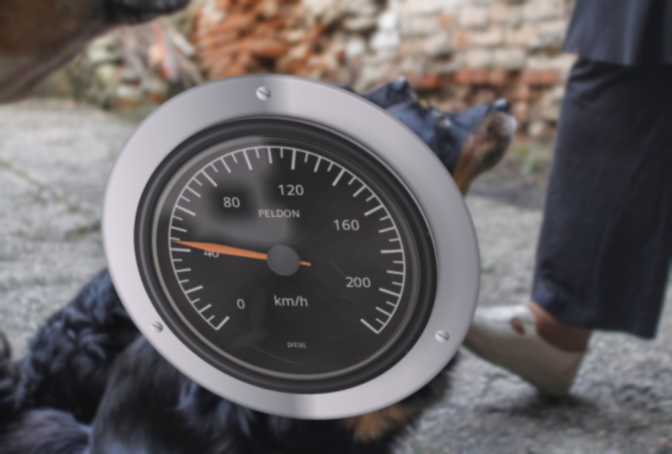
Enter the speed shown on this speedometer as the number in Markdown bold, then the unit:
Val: **45** km/h
